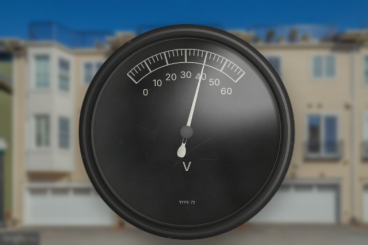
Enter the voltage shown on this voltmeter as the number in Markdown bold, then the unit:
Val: **40** V
